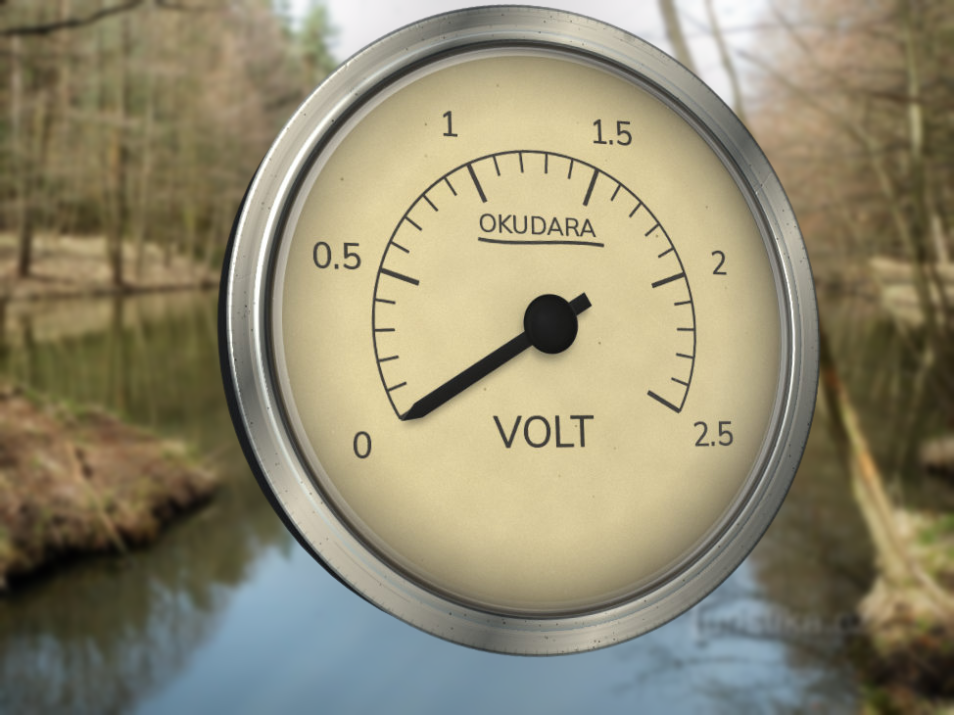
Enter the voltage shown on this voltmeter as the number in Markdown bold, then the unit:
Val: **0** V
